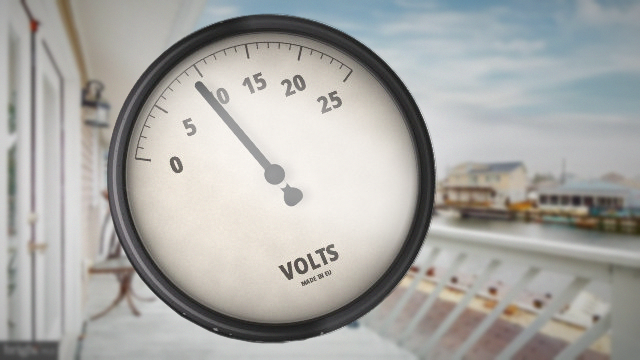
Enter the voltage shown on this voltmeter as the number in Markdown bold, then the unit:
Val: **9** V
